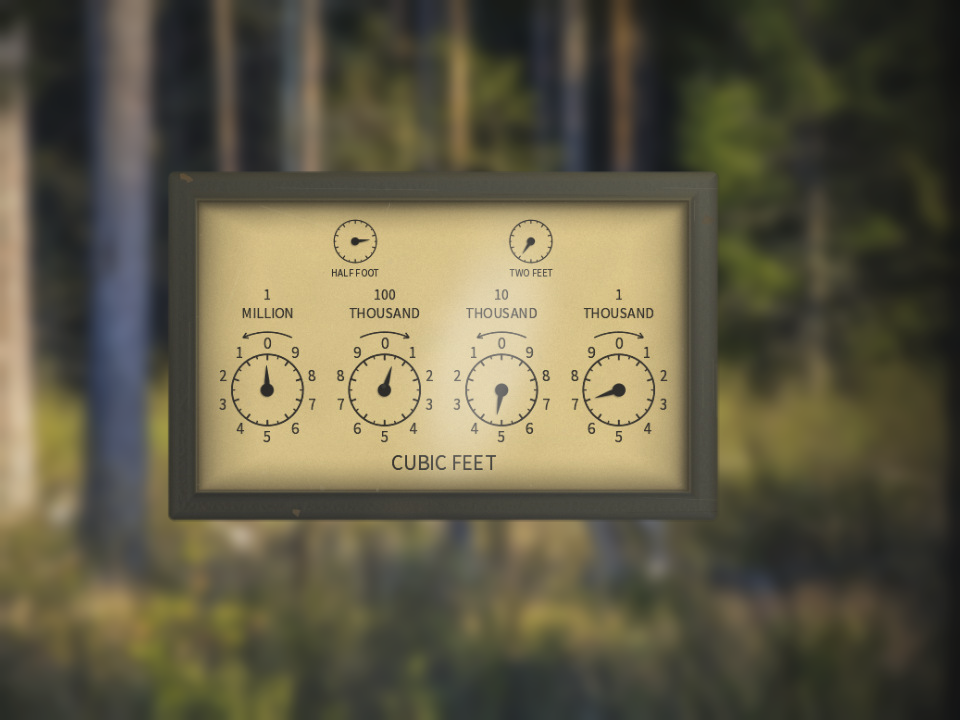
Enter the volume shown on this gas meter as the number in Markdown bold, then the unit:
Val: **4700** ft³
